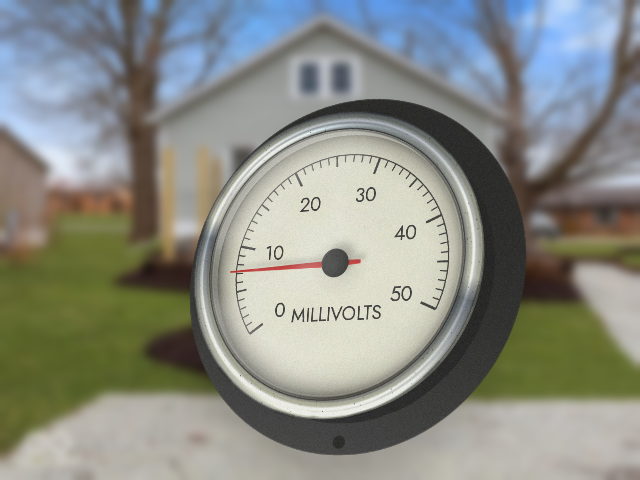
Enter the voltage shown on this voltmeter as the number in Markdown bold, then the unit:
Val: **7** mV
